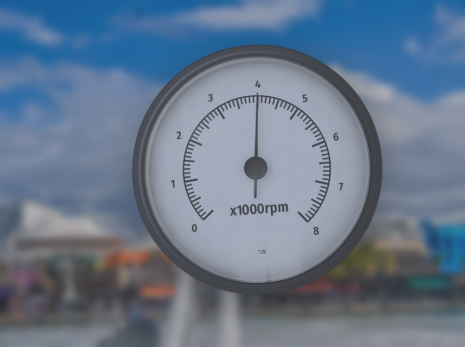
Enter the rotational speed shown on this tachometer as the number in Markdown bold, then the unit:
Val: **4000** rpm
